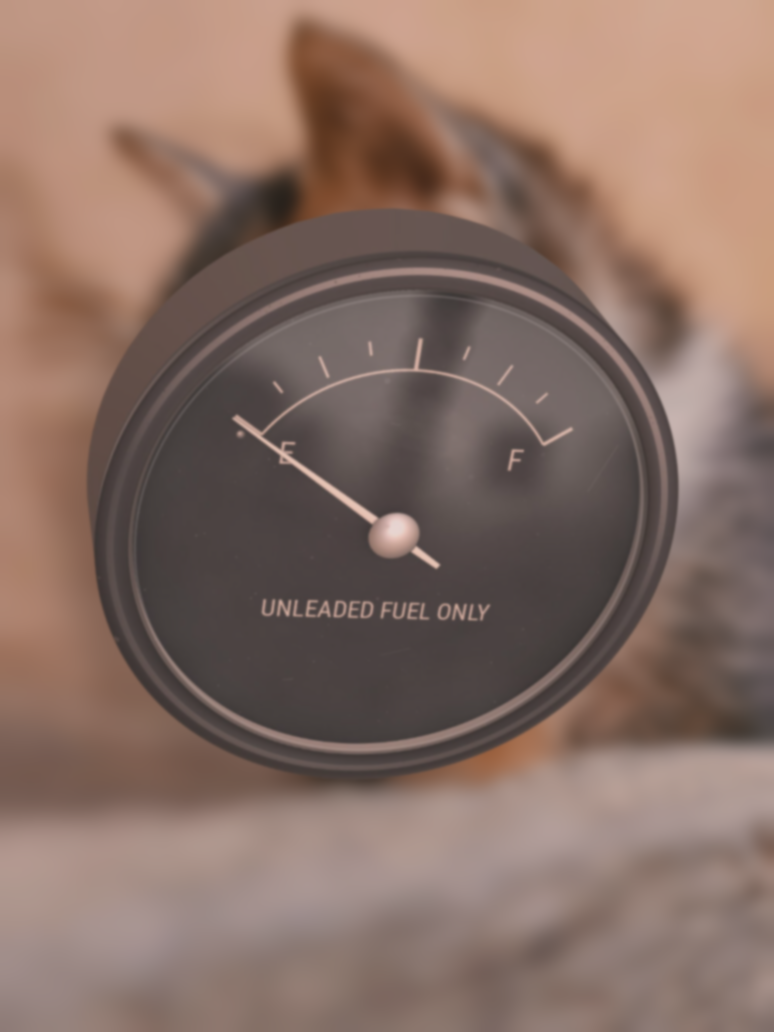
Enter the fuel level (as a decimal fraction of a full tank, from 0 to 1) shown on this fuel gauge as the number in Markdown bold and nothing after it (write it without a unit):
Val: **0**
